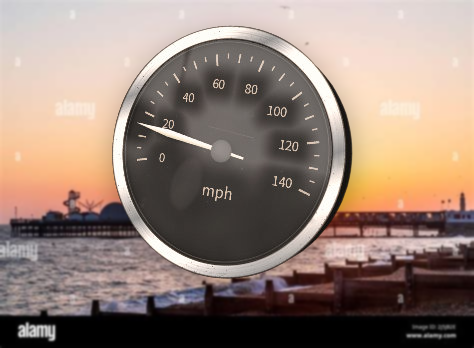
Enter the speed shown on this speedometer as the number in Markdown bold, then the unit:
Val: **15** mph
